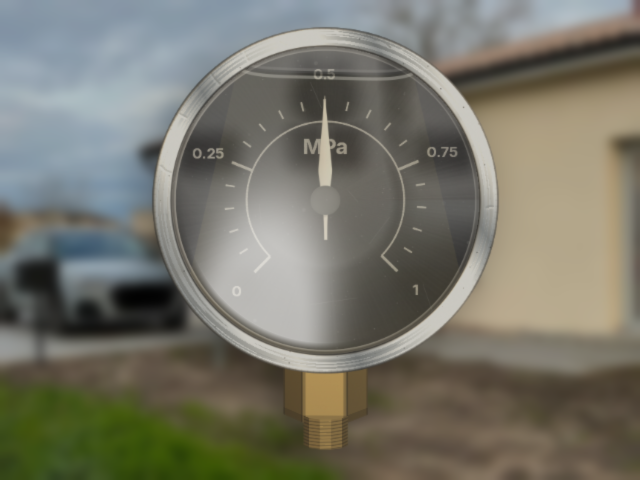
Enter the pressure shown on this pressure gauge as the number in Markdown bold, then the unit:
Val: **0.5** MPa
